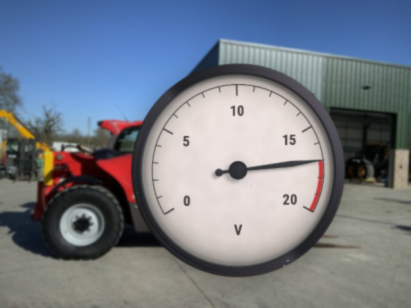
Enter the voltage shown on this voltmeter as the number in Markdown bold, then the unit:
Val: **17** V
